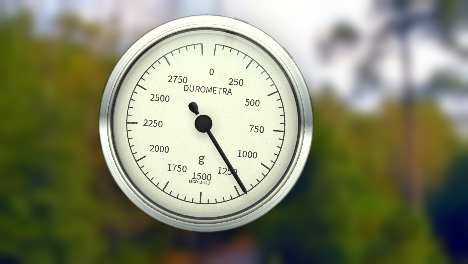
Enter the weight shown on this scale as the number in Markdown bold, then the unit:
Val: **1200** g
